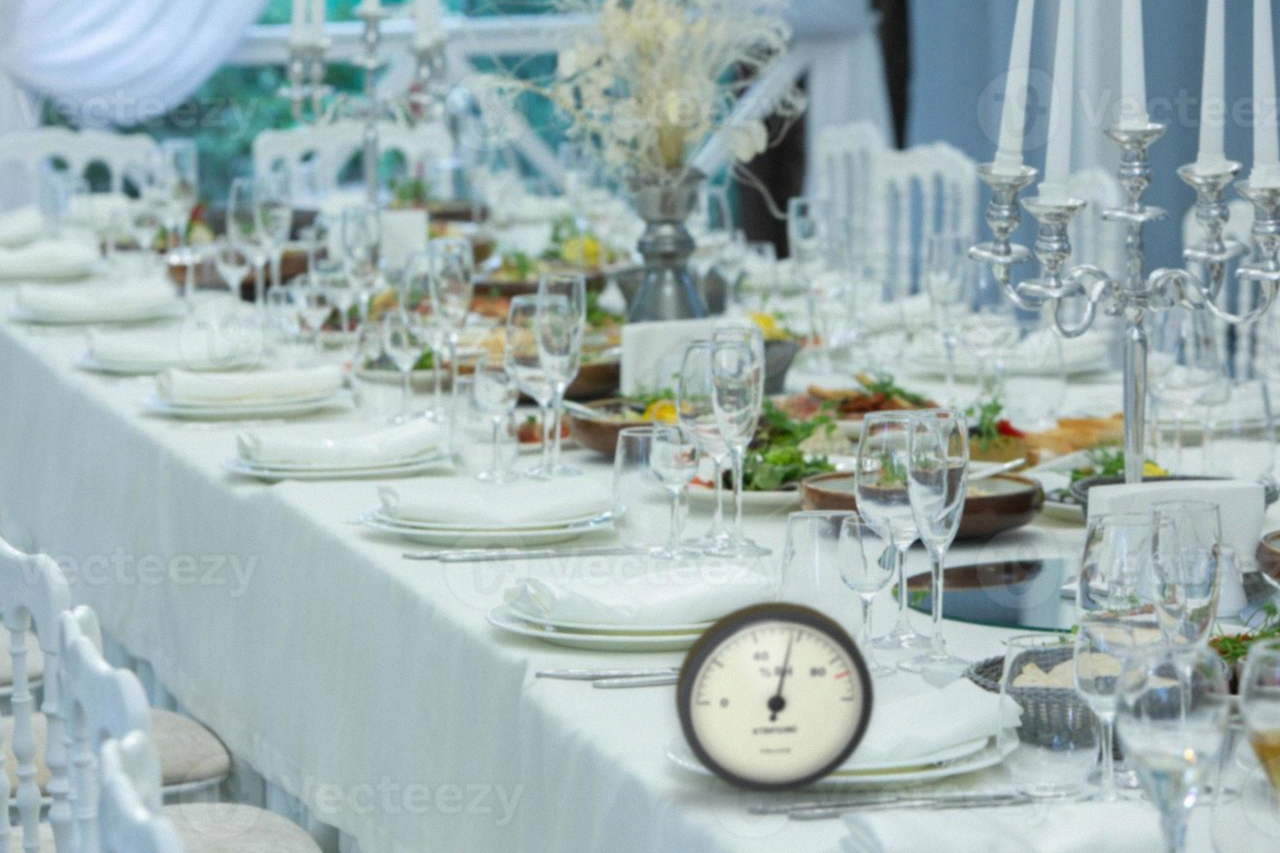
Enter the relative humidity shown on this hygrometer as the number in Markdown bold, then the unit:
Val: **56** %
